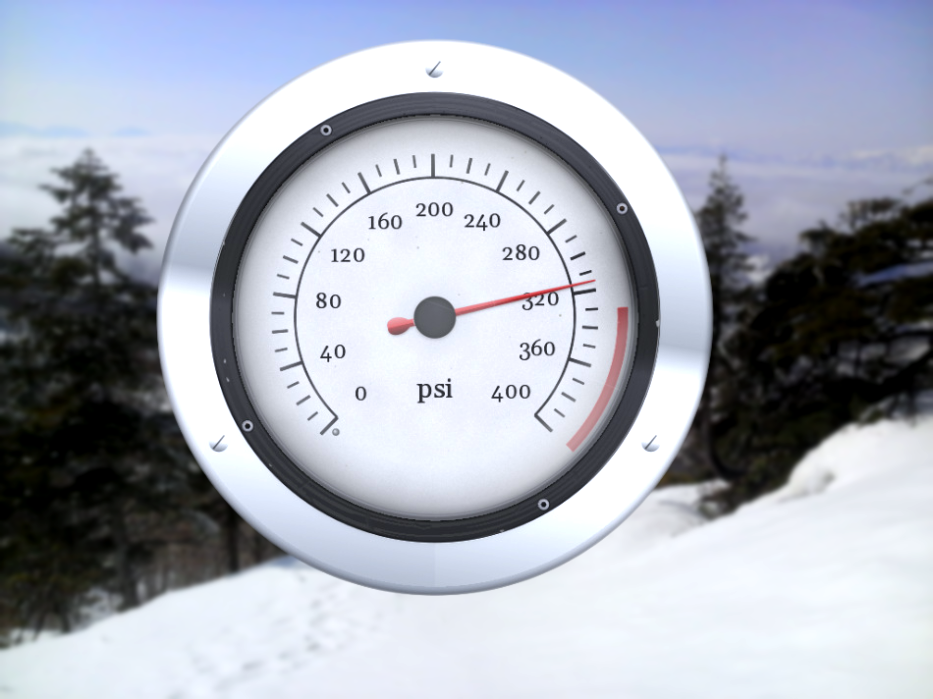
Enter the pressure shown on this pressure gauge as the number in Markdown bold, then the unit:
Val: **315** psi
